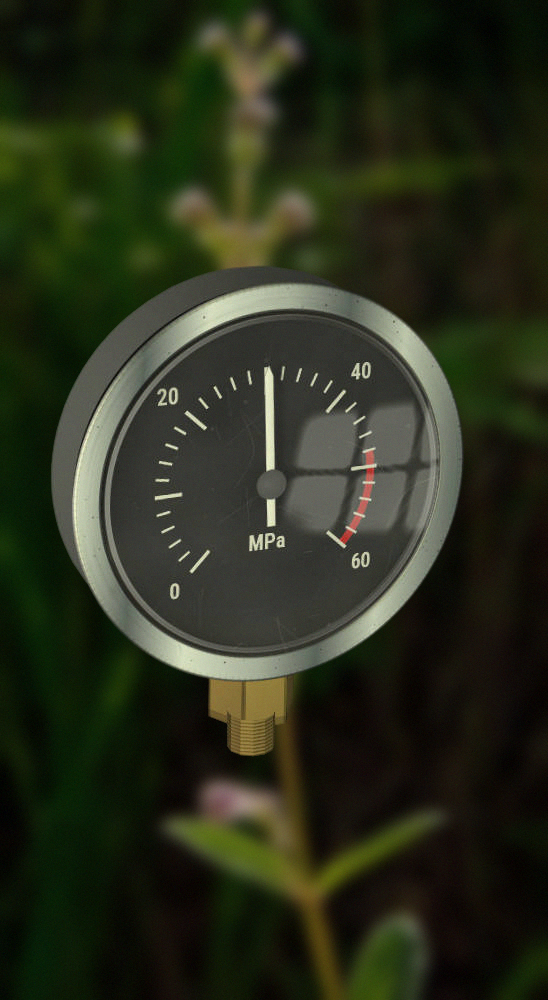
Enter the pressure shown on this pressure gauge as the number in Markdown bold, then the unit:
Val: **30** MPa
